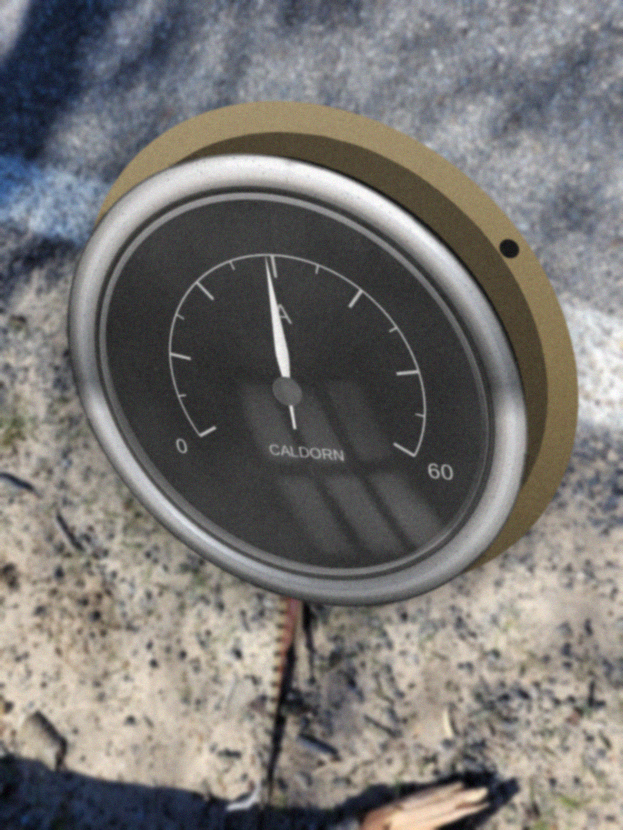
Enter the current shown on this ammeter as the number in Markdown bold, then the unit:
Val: **30** A
